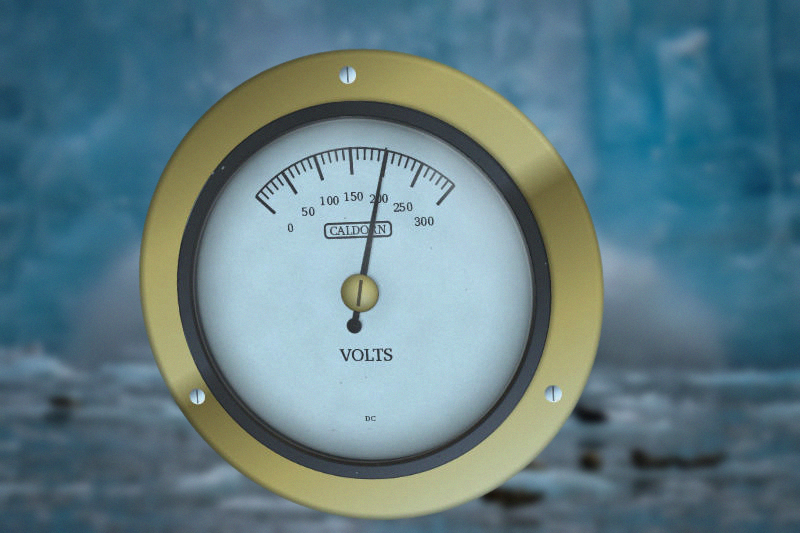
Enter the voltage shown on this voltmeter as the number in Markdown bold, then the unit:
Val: **200** V
